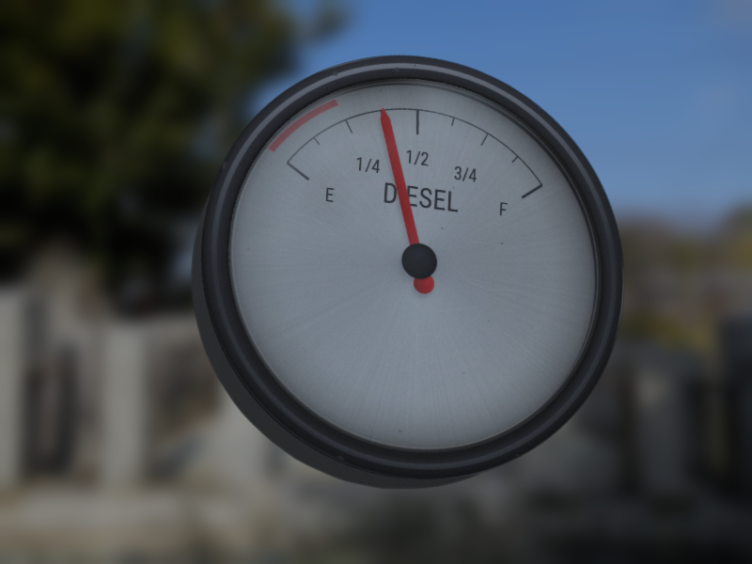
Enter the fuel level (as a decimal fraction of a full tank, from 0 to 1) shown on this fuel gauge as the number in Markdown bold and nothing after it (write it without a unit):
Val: **0.375**
